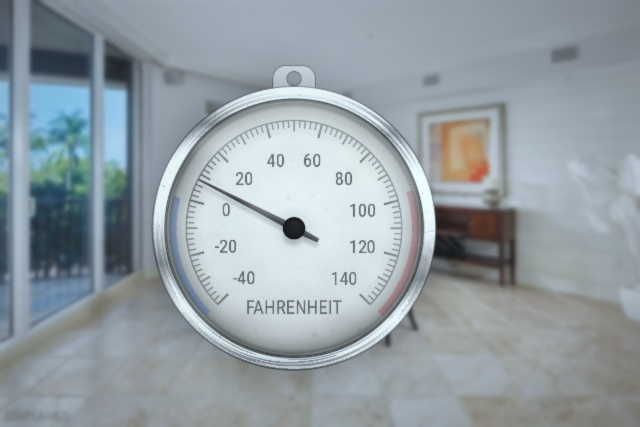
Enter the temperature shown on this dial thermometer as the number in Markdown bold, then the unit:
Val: **8** °F
